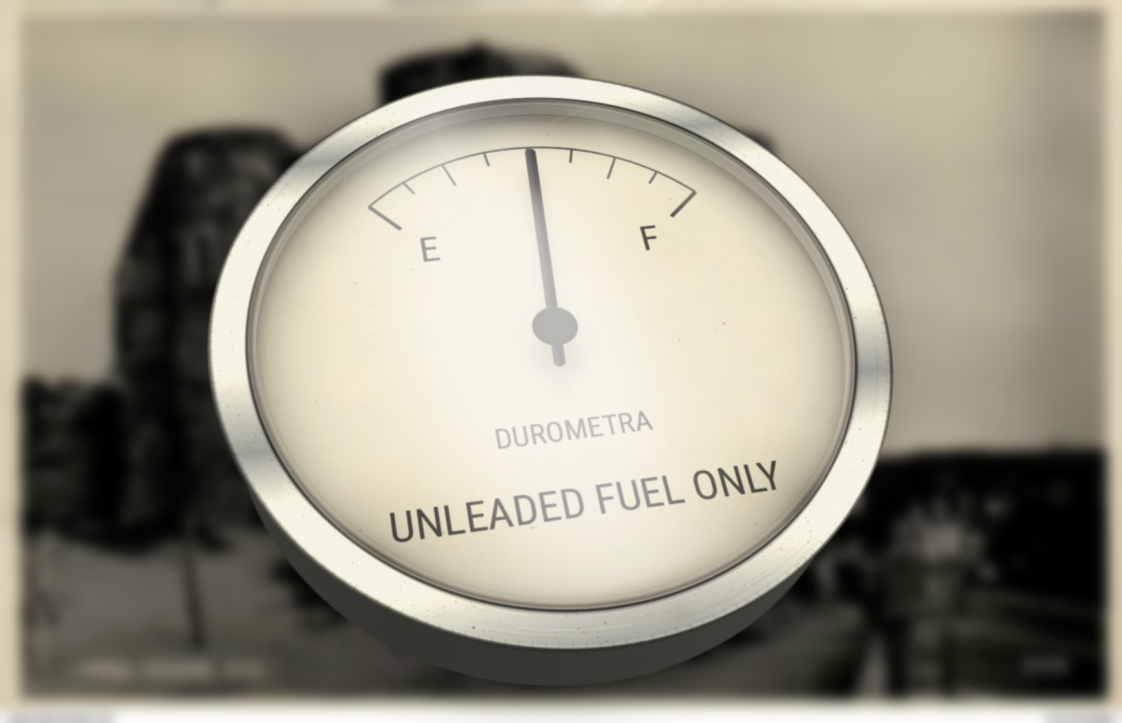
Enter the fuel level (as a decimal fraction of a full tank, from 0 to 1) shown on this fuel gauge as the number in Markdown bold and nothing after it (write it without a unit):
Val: **0.5**
